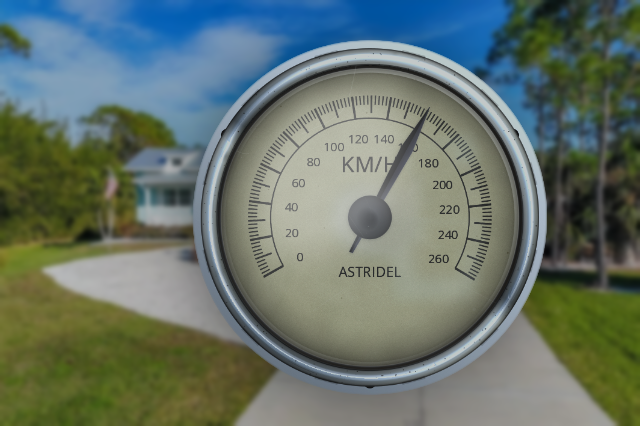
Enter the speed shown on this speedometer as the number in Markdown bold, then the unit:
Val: **160** km/h
